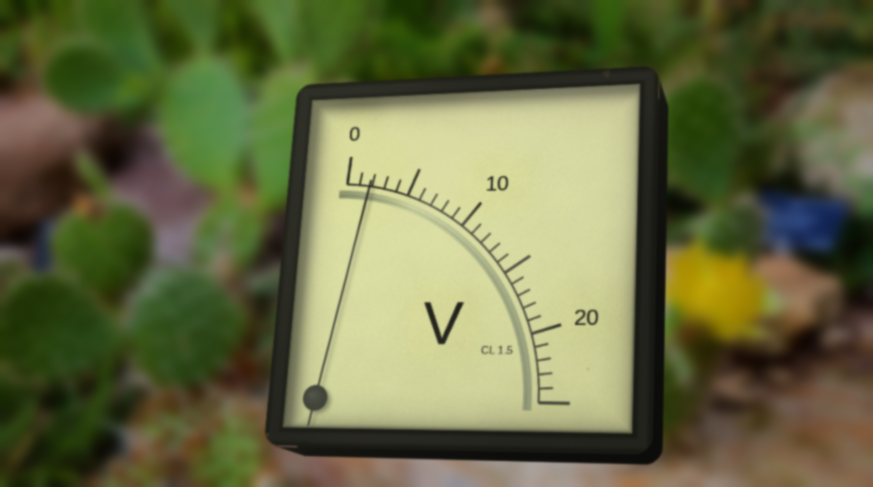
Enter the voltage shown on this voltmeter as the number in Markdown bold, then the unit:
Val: **2** V
